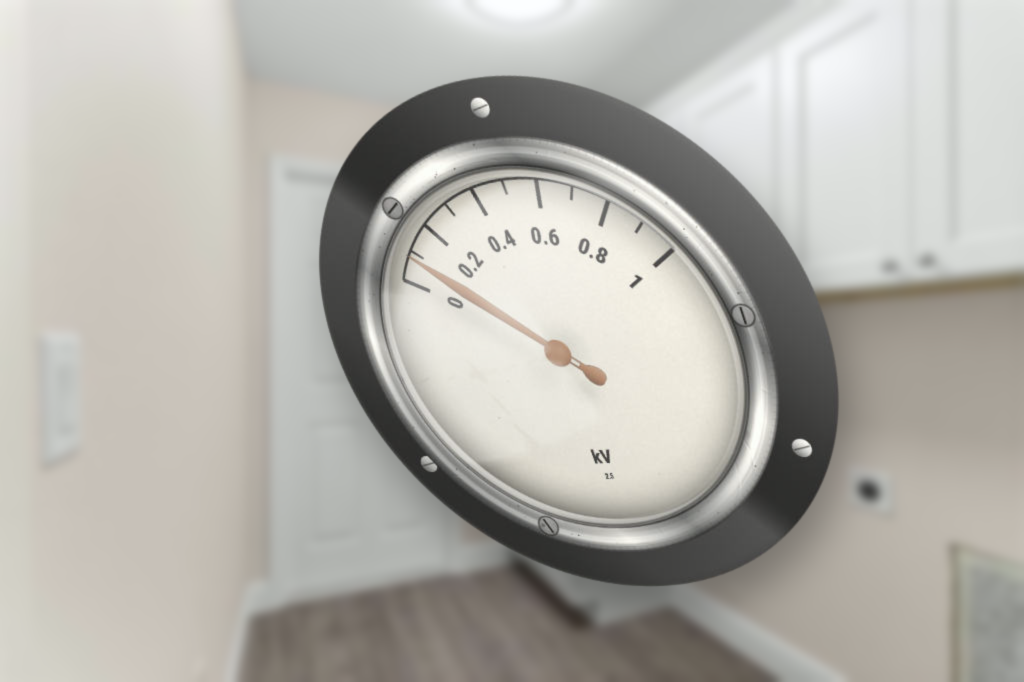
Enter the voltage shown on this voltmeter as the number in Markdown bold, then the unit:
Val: **0.1** kV
